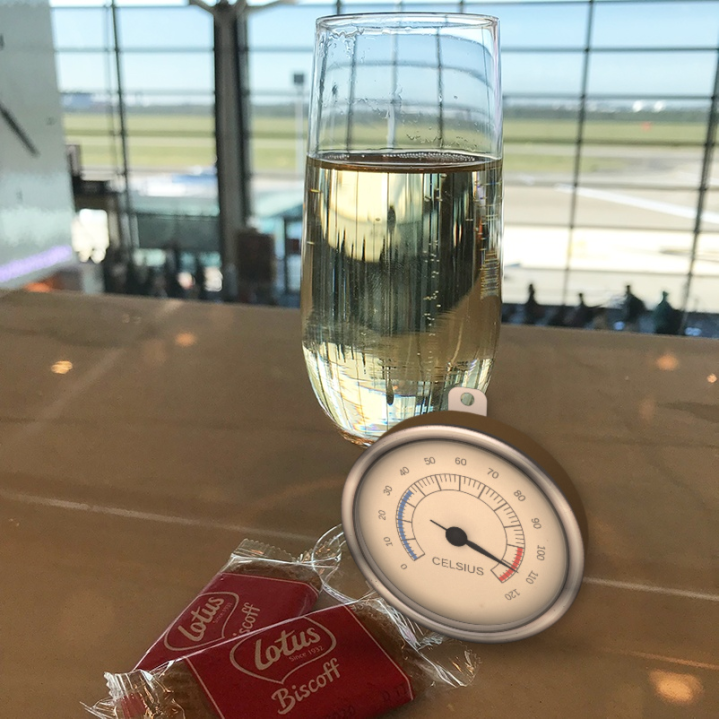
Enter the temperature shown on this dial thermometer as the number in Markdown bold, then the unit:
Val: **110** °C
